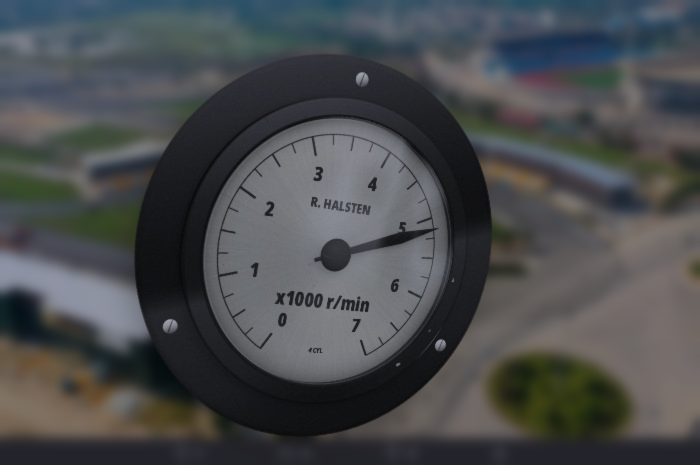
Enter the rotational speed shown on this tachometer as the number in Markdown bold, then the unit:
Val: **5125** rpm
